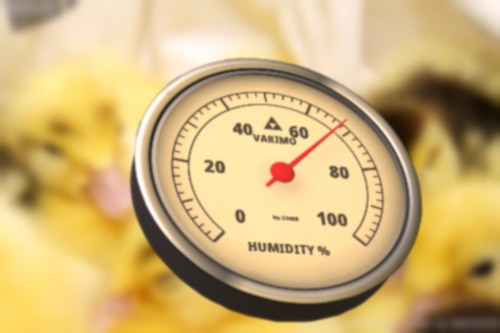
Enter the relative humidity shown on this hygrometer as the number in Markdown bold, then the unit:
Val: **68** %
